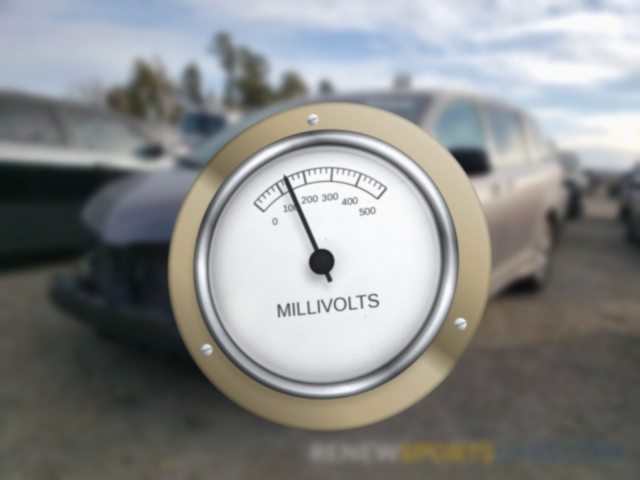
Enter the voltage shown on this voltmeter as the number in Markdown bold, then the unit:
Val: **140** mV
